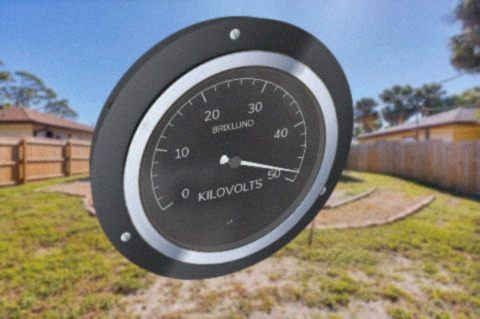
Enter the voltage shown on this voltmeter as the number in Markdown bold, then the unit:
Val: **48** kV
